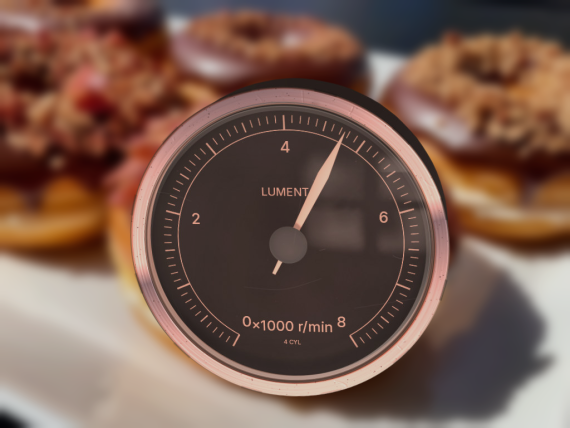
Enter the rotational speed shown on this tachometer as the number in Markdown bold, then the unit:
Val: **4750** rpm
